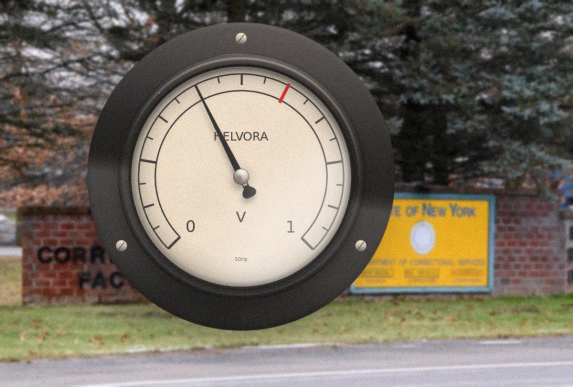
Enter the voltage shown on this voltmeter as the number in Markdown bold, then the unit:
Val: **0.4** V
